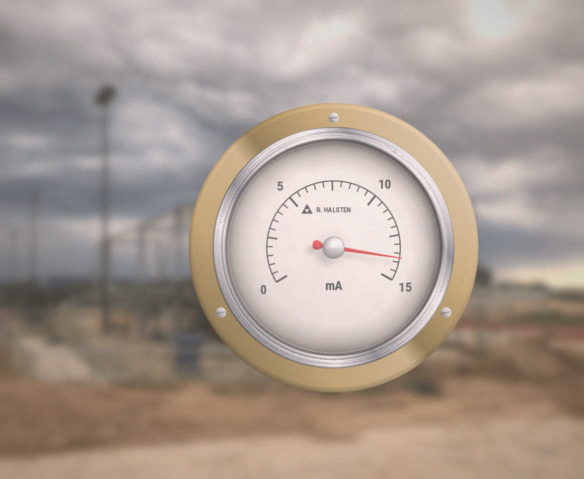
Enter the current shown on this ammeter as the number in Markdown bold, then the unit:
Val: **13.75** mA
